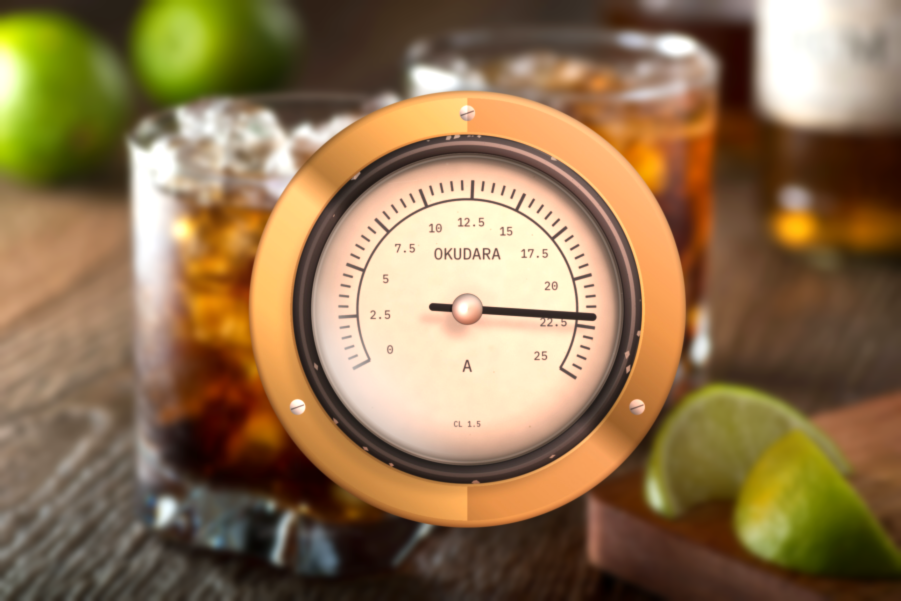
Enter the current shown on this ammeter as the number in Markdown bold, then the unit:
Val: **22** A
